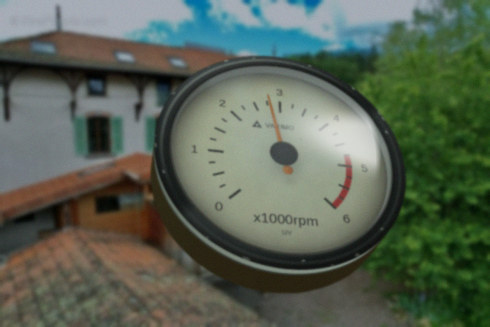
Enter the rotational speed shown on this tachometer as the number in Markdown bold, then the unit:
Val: **2750** rpm
